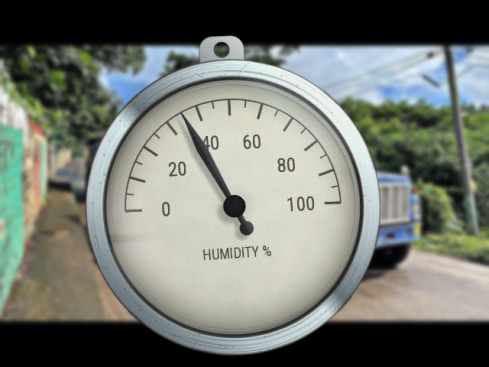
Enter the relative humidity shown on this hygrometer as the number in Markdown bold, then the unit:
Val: **35** %
